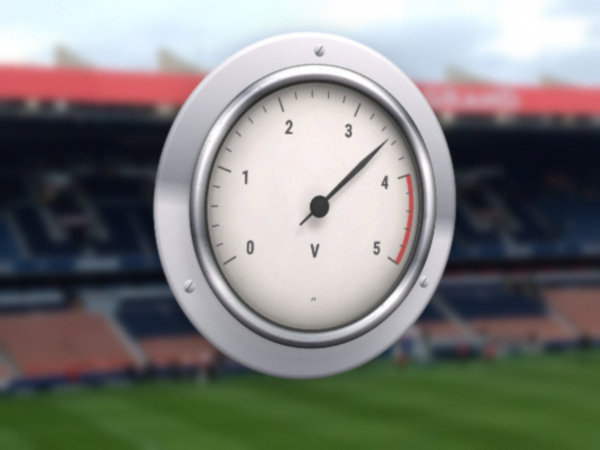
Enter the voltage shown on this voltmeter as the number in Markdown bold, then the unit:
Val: **3.5** V
